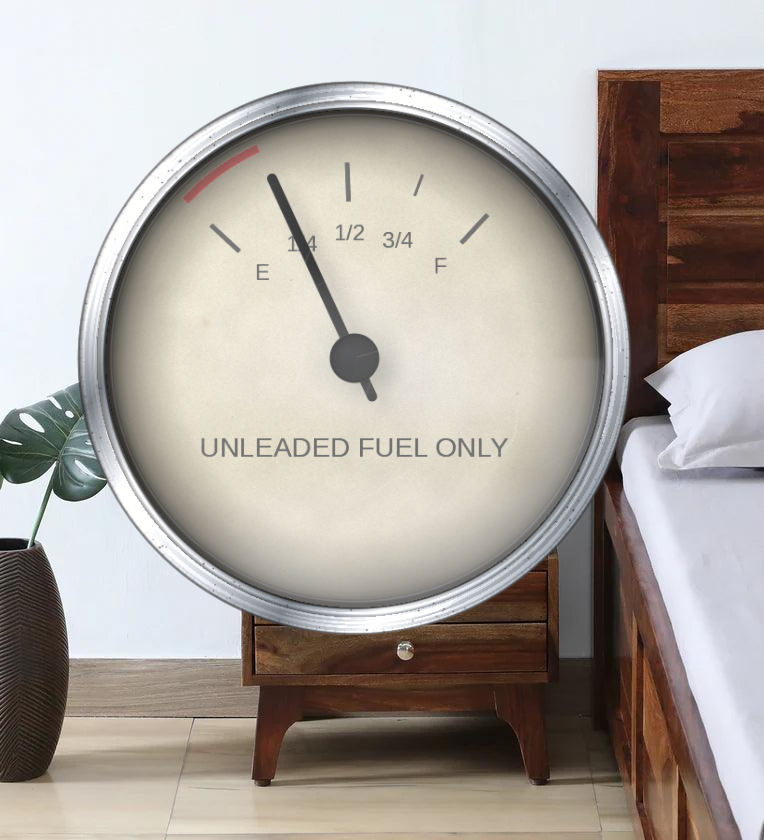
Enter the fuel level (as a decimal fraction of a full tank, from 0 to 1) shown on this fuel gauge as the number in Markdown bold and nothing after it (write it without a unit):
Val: **0.25**
